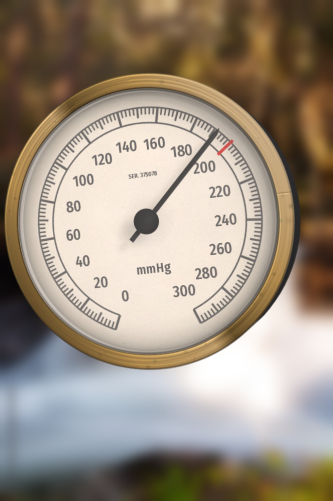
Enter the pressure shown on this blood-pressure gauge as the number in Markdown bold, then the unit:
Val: **192** mmHg
